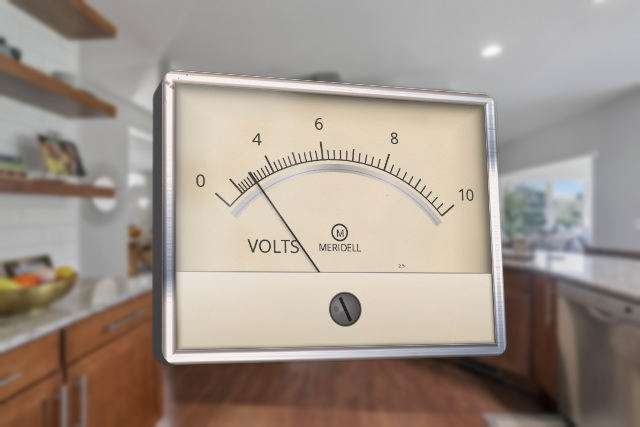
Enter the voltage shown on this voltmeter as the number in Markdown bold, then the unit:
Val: **3** V
